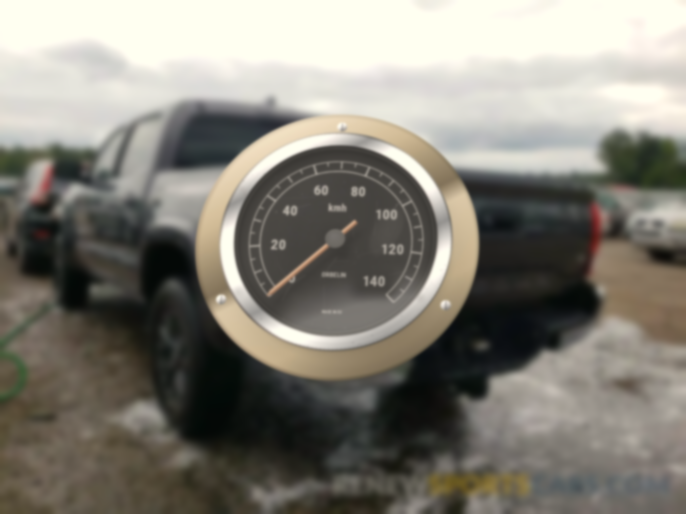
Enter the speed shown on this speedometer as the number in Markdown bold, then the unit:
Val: **0** km/h
